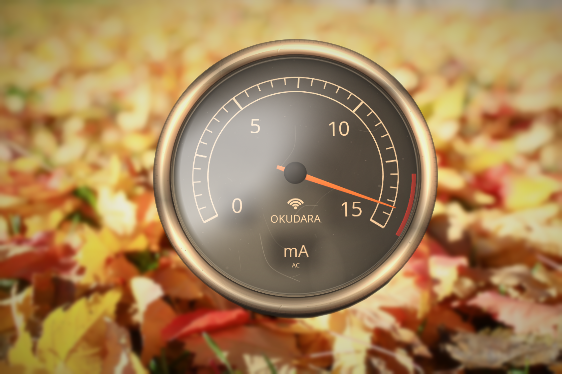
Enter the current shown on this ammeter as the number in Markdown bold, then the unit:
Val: **14.25** mA
